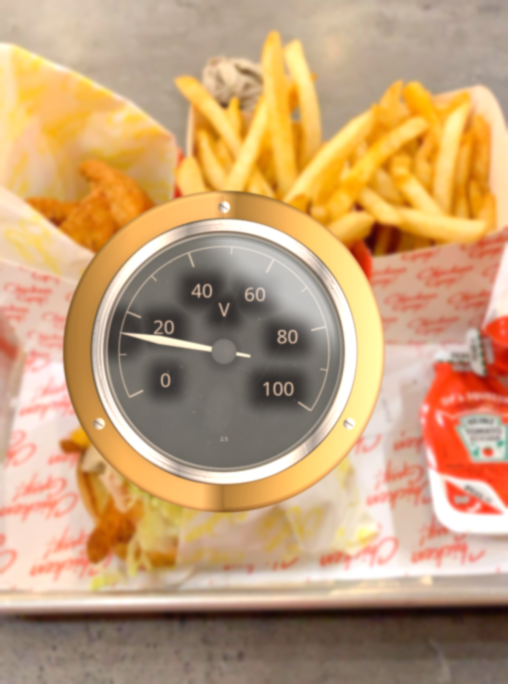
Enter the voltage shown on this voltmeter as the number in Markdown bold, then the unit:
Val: **15** V
